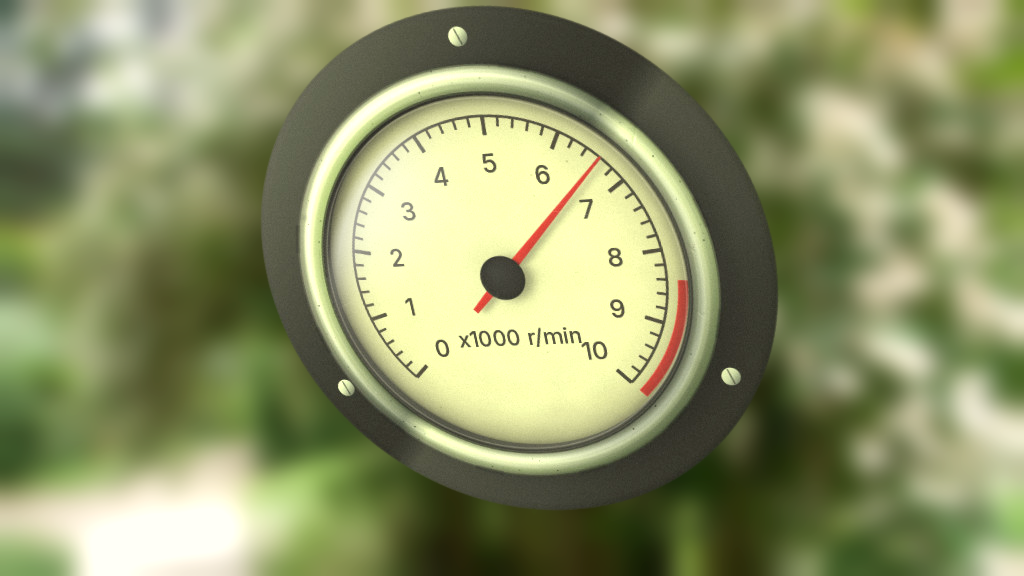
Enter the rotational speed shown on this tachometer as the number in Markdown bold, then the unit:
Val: **6600** rpm
